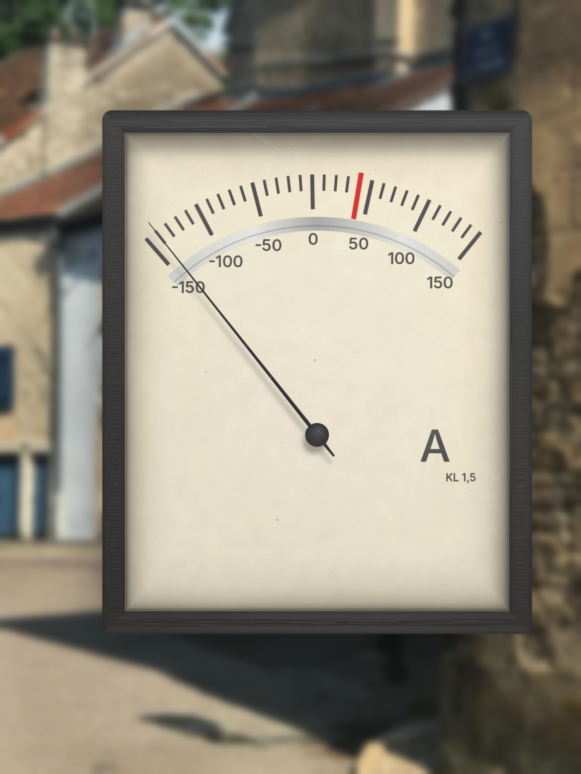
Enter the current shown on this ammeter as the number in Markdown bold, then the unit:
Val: **-140** A
